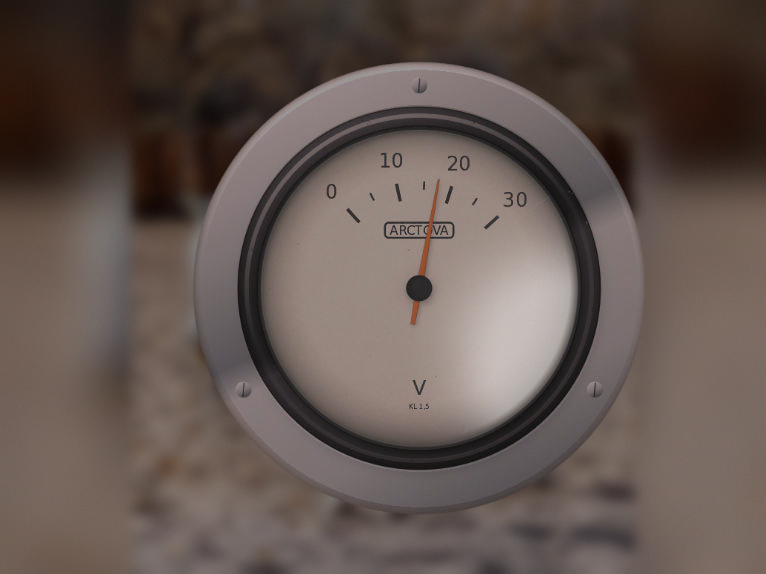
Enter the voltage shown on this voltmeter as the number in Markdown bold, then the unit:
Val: **17.5** V
